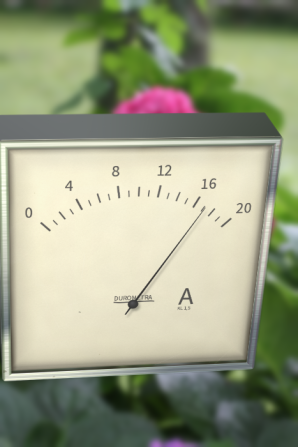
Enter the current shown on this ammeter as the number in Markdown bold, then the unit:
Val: **17** A
